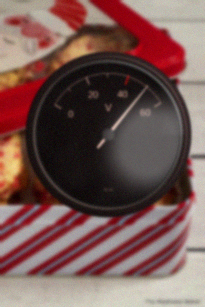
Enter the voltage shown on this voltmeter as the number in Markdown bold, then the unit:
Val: **50** V
